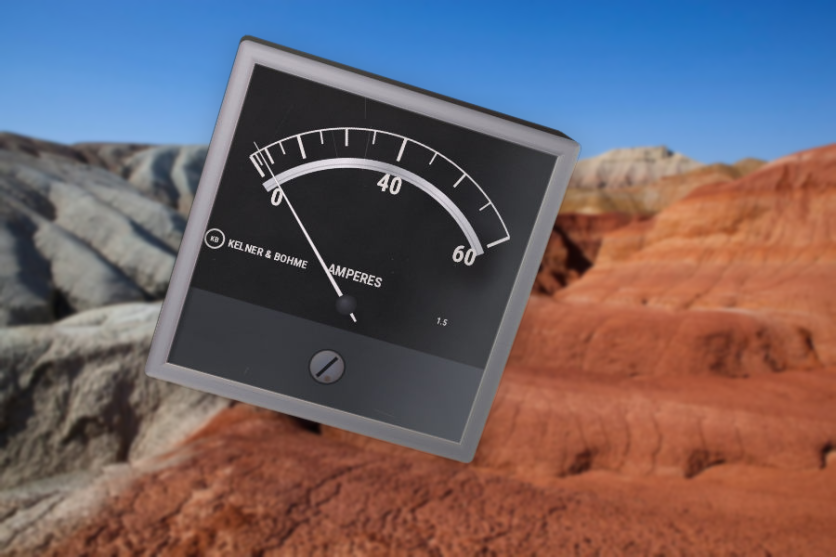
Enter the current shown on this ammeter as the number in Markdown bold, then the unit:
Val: **7.5** A
